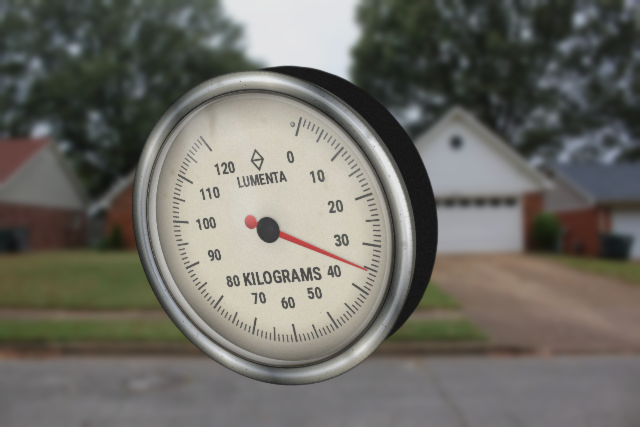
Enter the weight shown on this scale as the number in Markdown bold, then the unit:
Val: **35** kg
